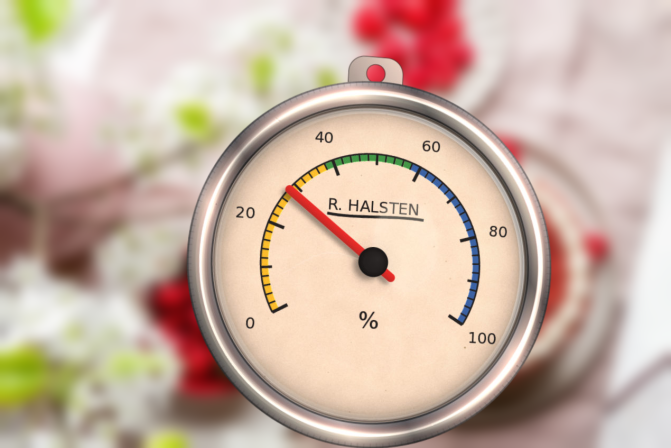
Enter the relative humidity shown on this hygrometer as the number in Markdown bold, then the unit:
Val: **28** %
